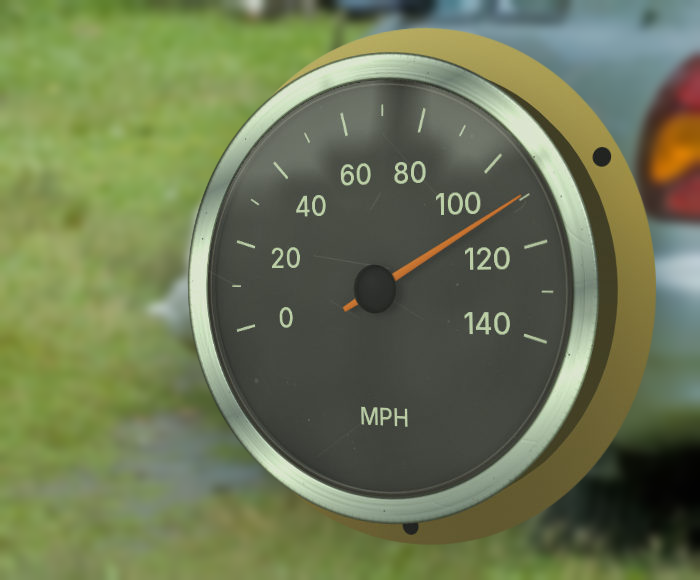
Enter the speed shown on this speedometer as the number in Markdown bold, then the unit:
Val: **110** mph
